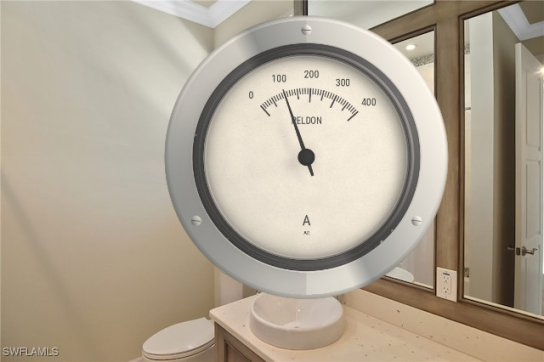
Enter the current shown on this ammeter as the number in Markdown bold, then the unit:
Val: **100** A
